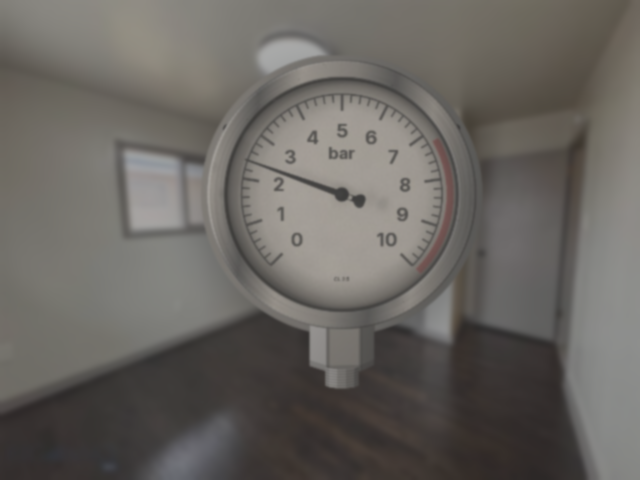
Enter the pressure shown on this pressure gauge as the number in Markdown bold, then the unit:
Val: **2.4** bar
